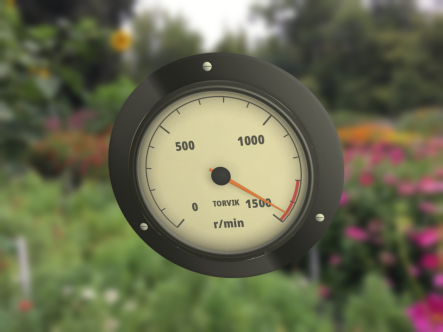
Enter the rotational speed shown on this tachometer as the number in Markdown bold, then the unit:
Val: **1450** rpm
